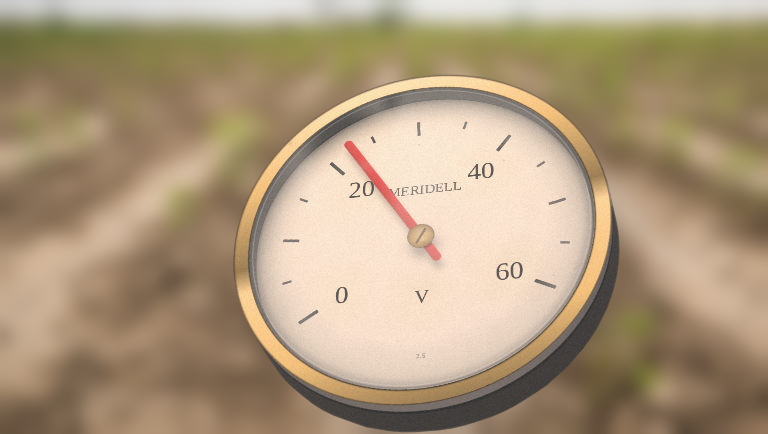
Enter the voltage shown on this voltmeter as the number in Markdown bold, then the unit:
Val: **22.5** V
